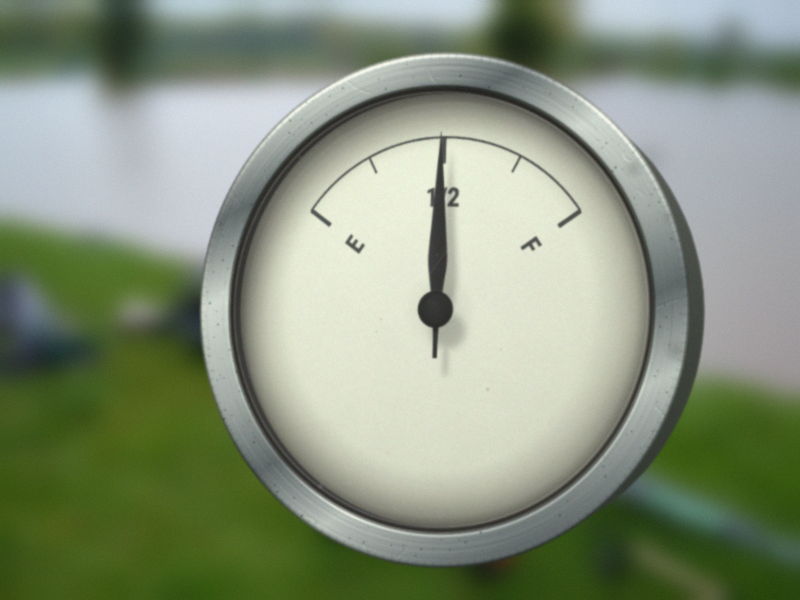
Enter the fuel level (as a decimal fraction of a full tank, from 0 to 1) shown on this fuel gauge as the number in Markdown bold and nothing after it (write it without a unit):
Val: **0.5**
